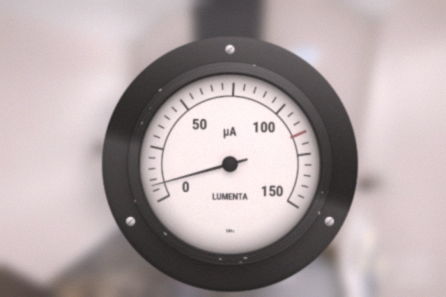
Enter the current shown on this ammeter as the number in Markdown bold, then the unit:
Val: **7.5** µA
